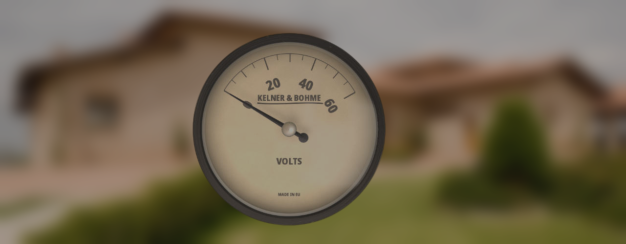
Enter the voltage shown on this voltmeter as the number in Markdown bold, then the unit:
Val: **0** V
